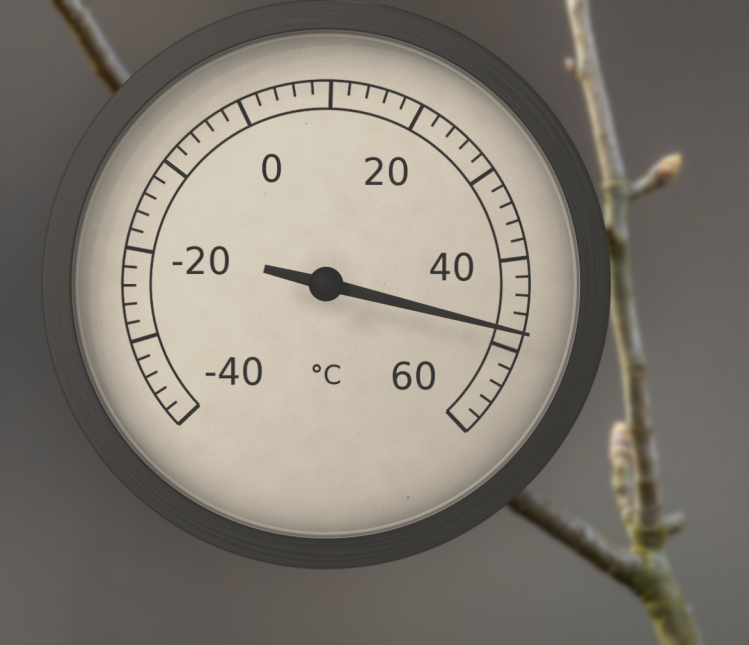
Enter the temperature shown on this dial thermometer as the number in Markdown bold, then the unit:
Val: **48** °C
